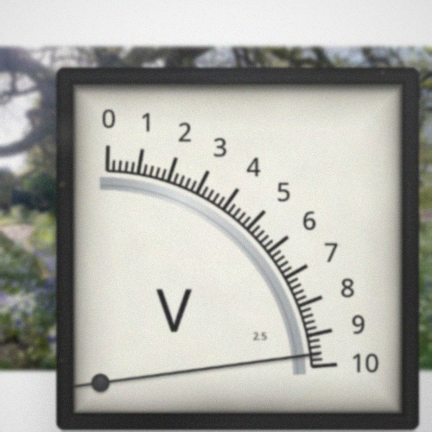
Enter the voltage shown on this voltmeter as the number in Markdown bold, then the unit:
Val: **9.6** V
